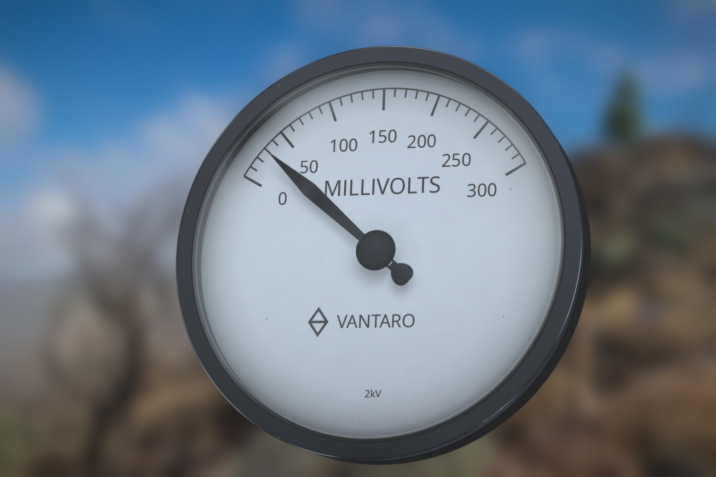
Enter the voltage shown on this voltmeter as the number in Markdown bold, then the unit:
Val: **30** mV
